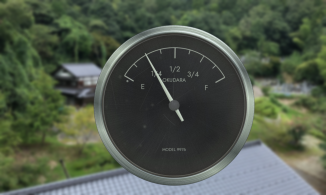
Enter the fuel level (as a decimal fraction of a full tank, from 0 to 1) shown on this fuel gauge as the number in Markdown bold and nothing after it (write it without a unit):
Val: **0.25**
